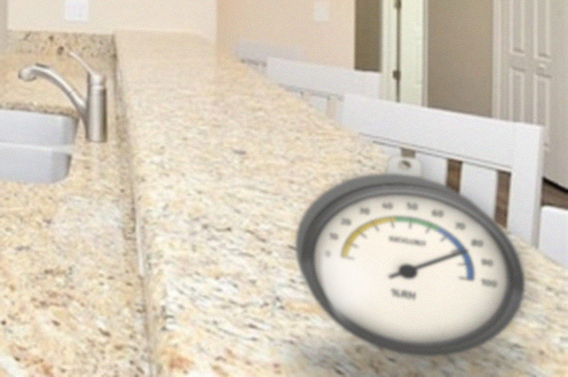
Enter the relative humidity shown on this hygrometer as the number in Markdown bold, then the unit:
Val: **80** %
